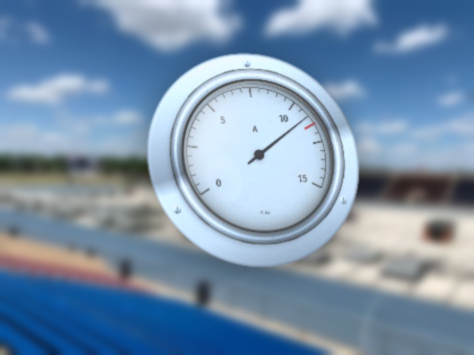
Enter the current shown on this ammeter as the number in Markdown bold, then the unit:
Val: **11** A
